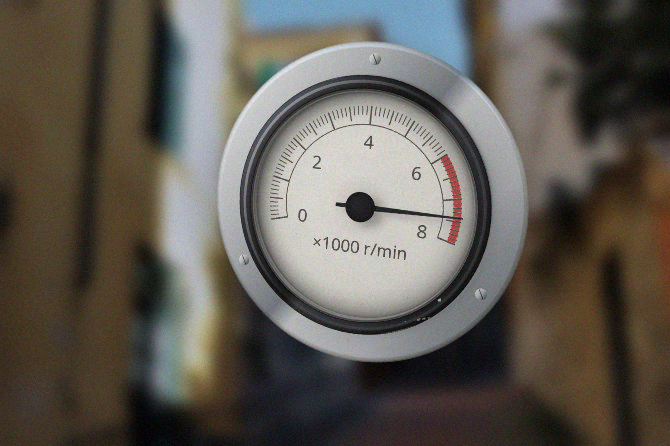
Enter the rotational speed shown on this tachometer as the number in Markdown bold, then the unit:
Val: **7400** rpm
